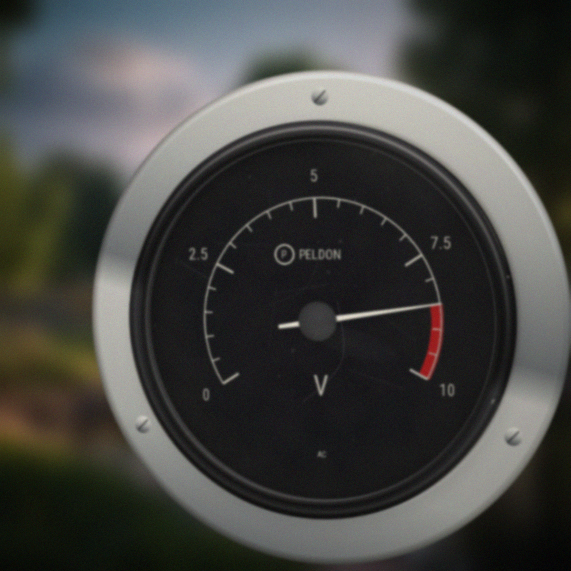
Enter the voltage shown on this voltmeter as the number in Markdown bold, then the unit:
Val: **8.5** V
